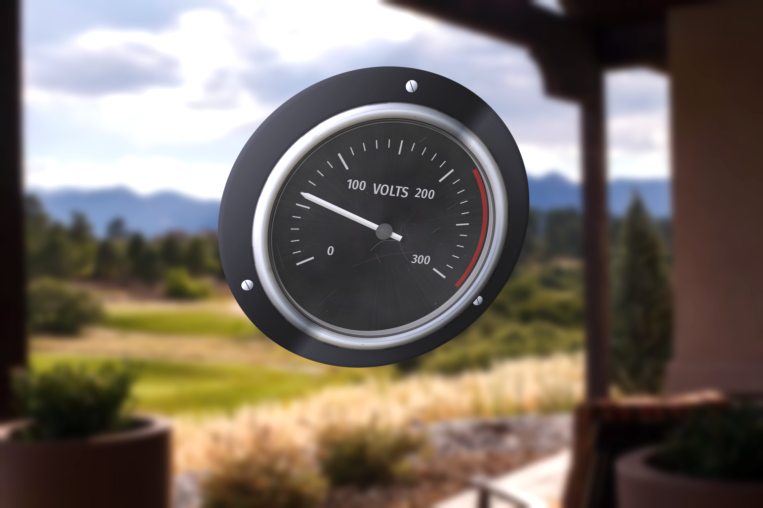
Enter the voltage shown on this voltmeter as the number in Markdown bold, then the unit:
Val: **60** V
